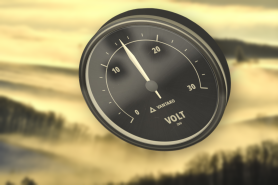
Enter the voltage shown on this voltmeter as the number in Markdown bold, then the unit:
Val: **15** V
